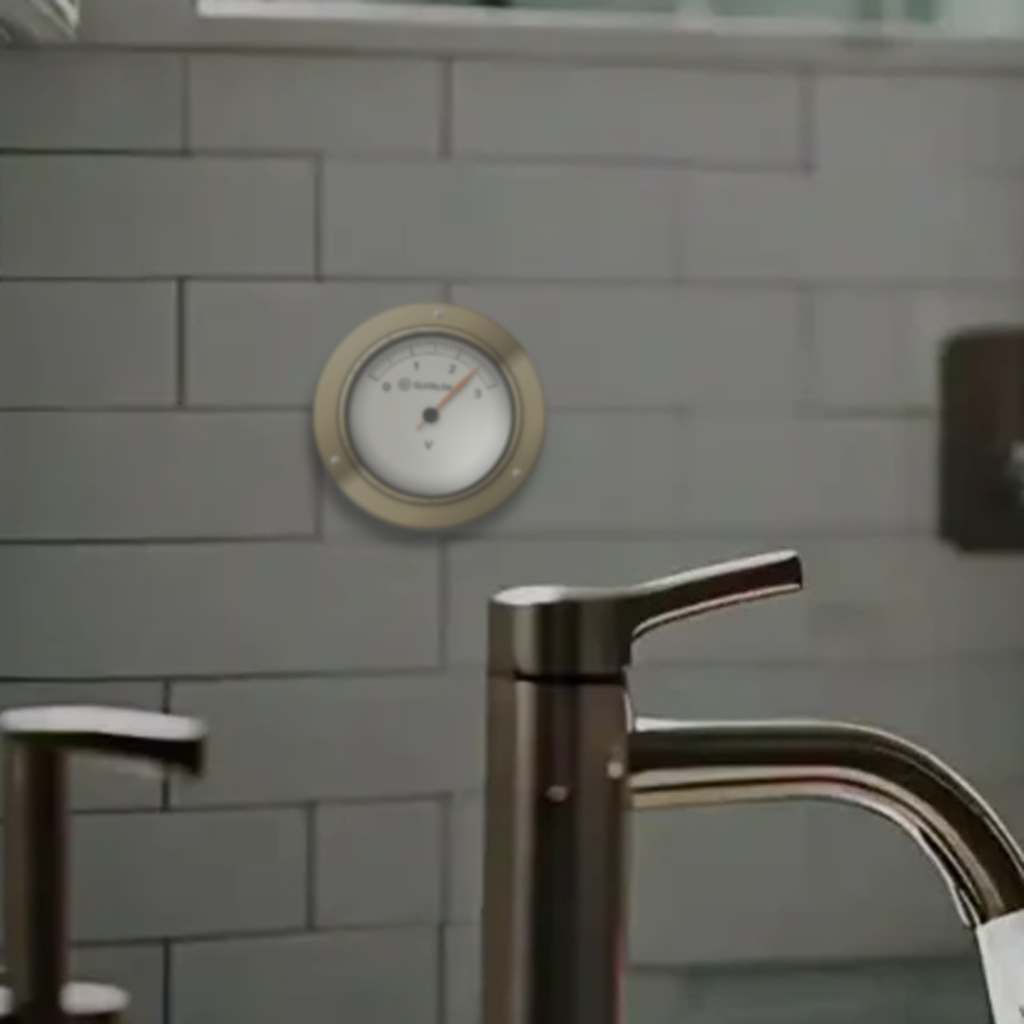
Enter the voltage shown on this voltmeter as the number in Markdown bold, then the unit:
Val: **2.5** V
